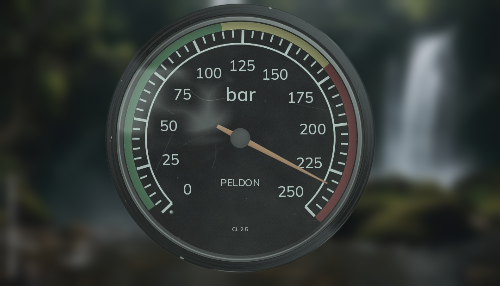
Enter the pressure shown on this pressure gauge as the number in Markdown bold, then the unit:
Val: **232.5** bar
